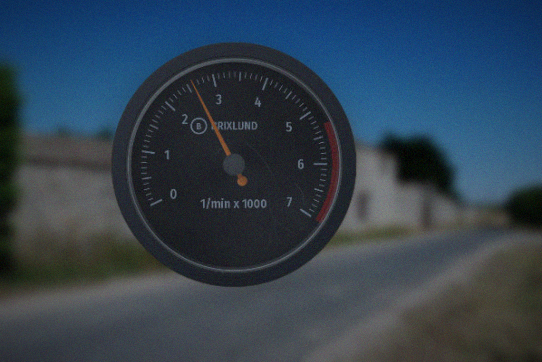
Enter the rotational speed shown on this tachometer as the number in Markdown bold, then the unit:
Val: **2600** rpm
